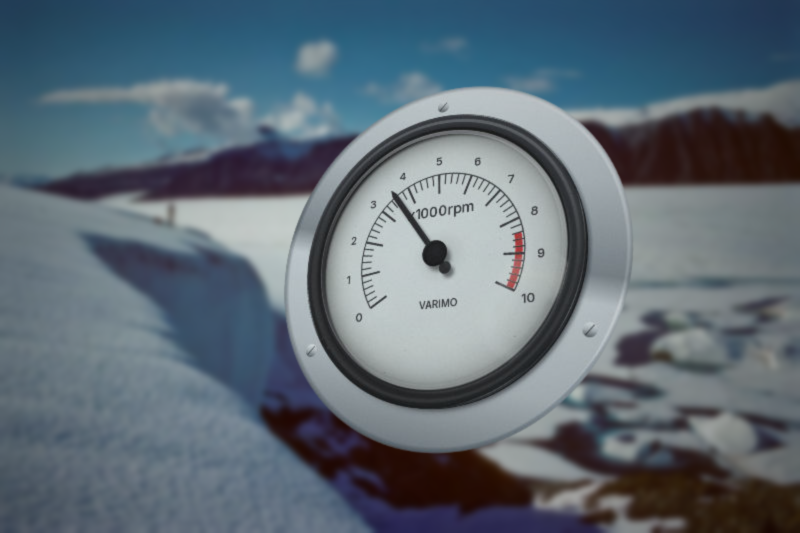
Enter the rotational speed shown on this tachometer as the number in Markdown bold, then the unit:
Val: **3600** rpm
